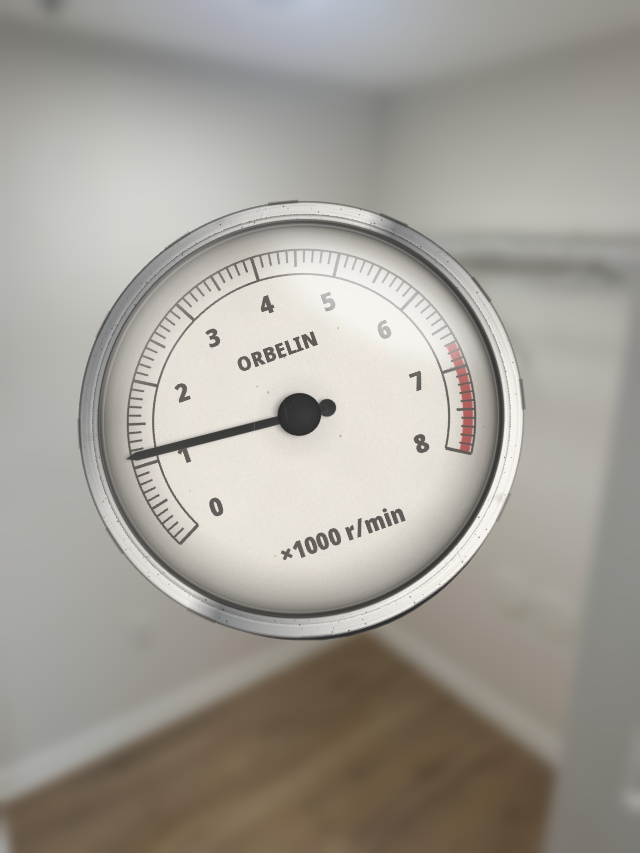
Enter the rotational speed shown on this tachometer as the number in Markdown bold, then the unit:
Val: **1100** rpm
